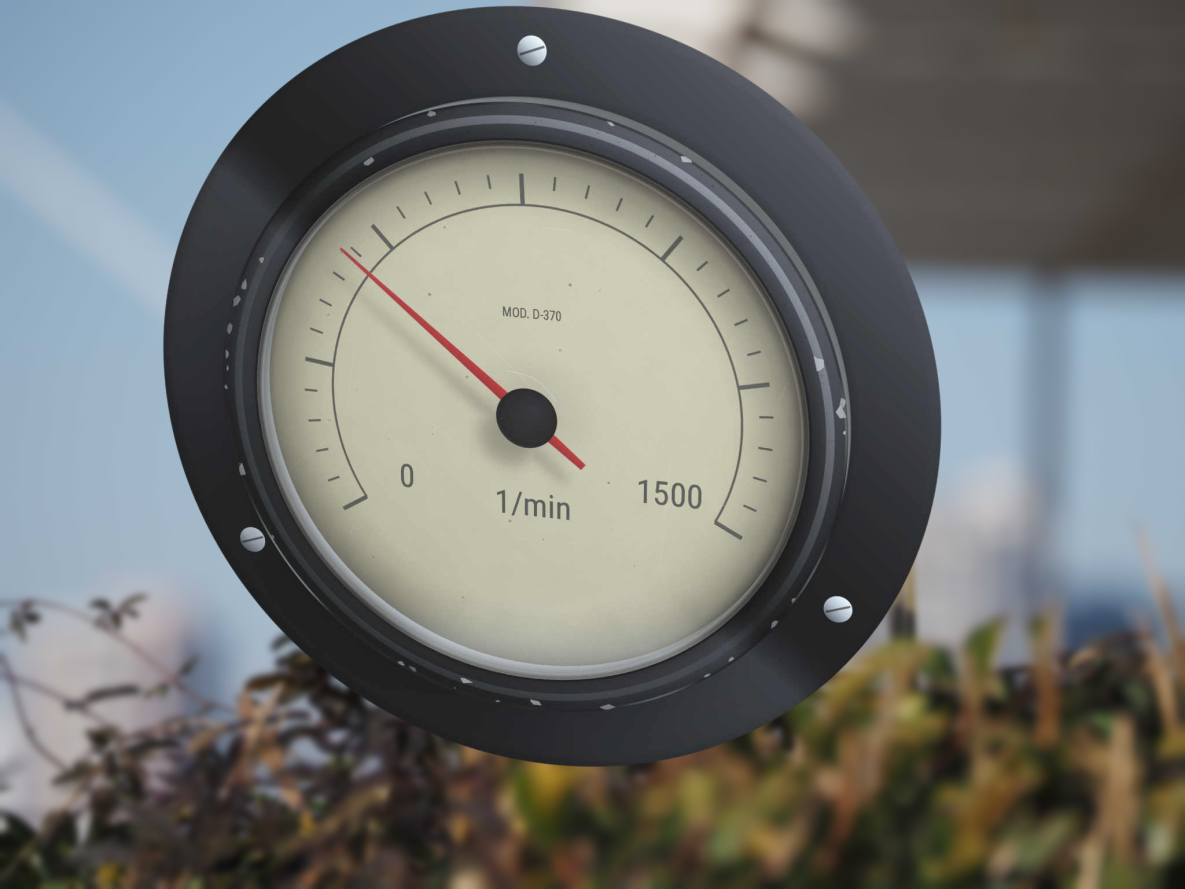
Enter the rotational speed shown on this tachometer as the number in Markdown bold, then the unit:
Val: **450** rpm
